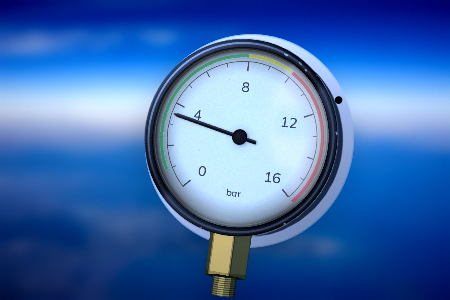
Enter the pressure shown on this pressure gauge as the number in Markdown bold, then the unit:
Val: **3.5** bar
